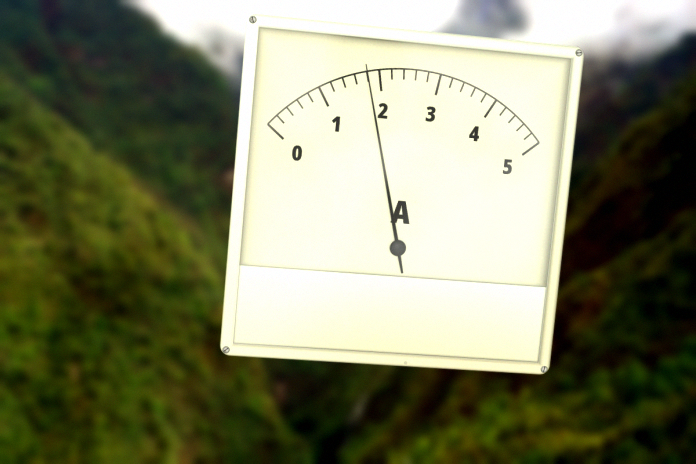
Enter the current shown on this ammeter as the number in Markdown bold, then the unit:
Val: **1.8** A
